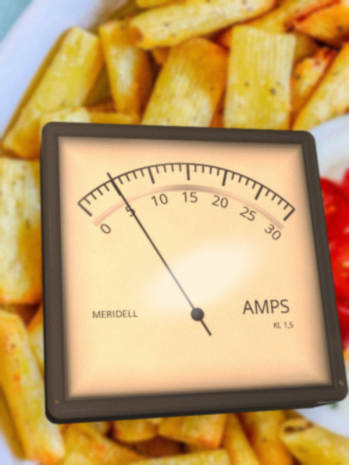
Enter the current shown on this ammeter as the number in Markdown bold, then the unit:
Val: **5** A
